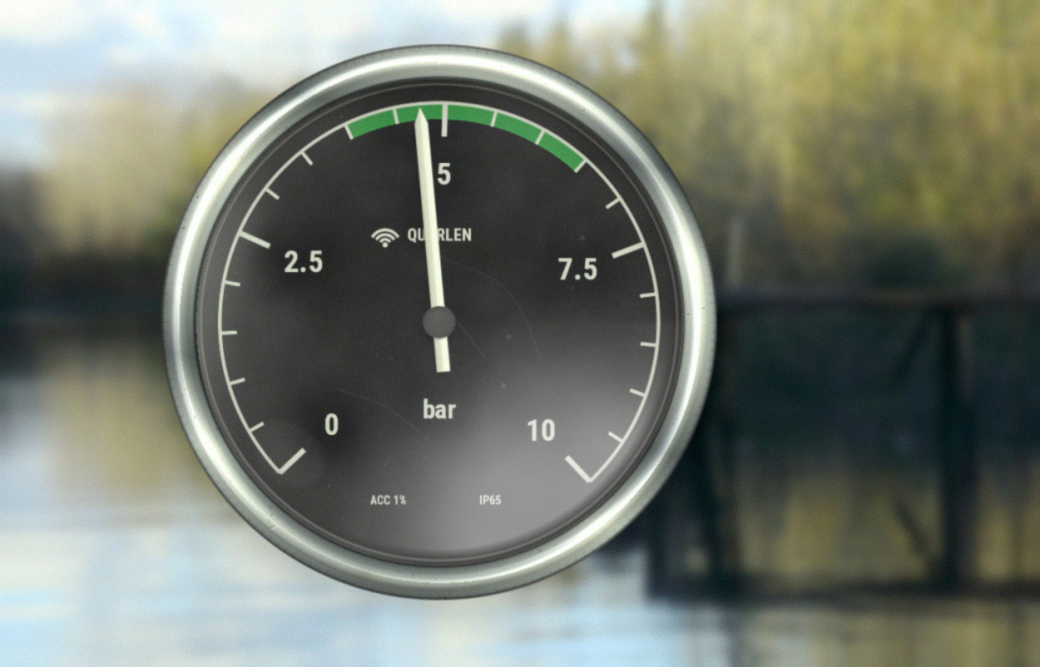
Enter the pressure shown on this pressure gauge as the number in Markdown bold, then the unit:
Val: **4.75** bar
